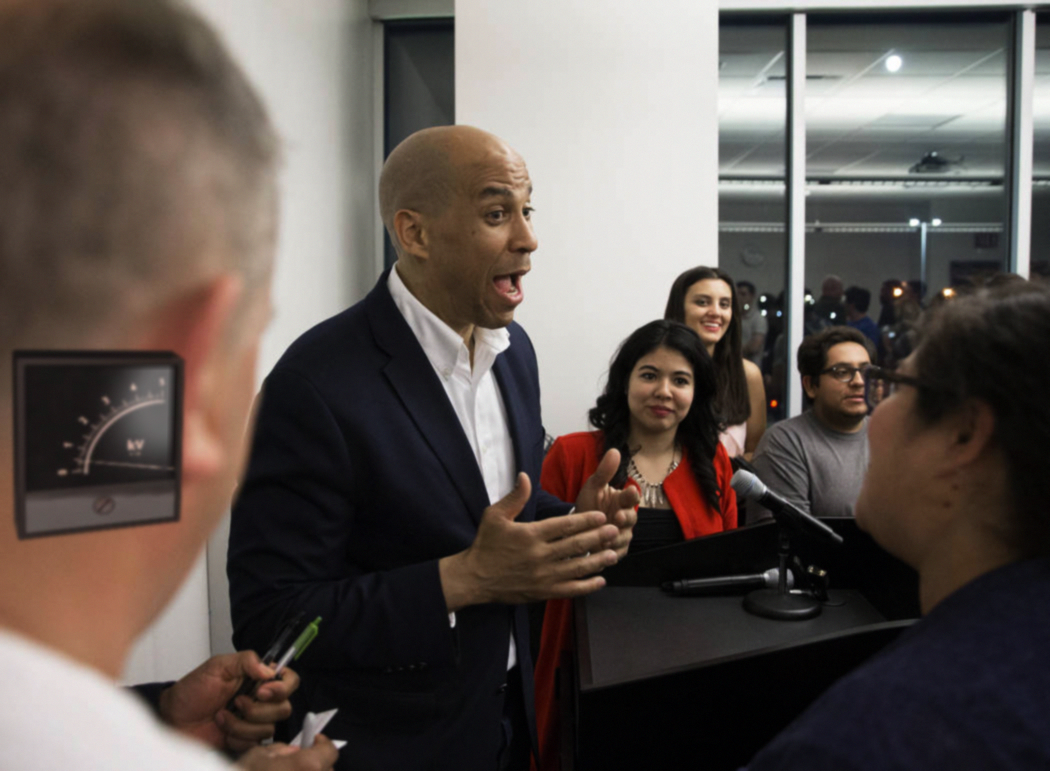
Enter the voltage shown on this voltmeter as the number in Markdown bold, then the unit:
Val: **0.5** kV
